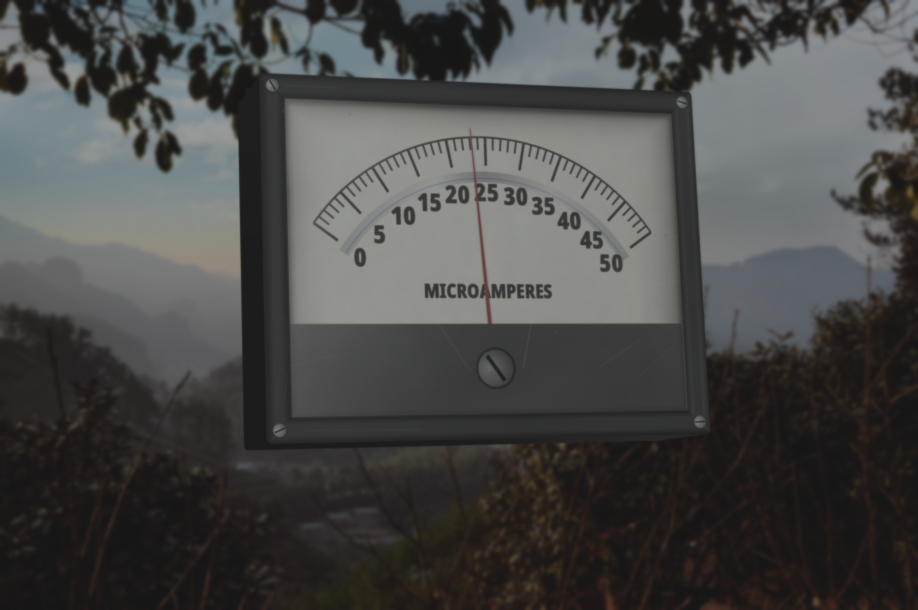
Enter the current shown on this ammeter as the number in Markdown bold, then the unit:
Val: **23** µA
